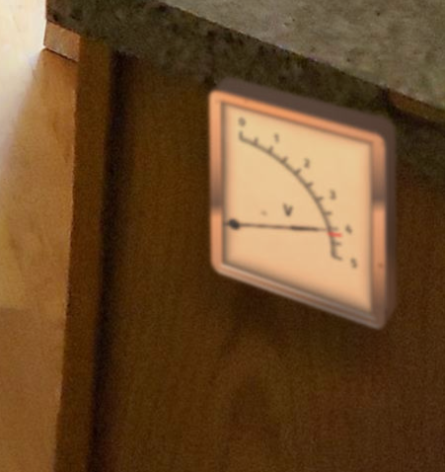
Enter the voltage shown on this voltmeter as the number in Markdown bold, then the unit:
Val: **4** V
